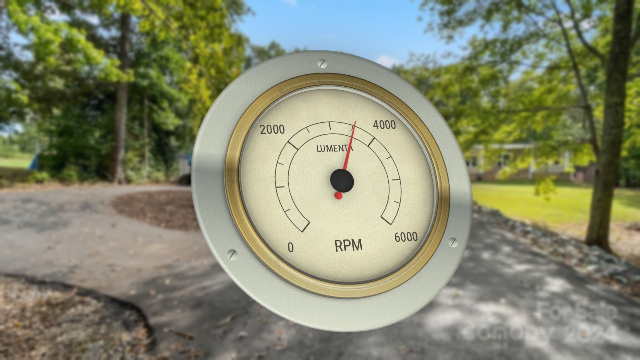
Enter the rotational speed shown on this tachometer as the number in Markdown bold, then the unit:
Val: **3500** rpm
